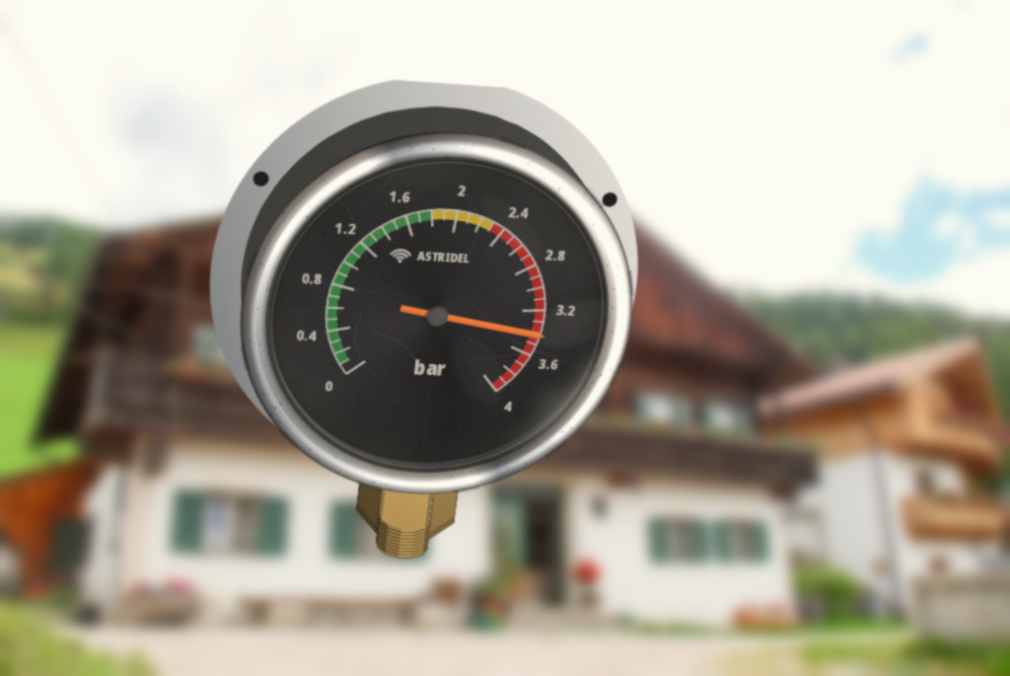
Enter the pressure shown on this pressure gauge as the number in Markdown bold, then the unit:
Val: **3.4** bar
